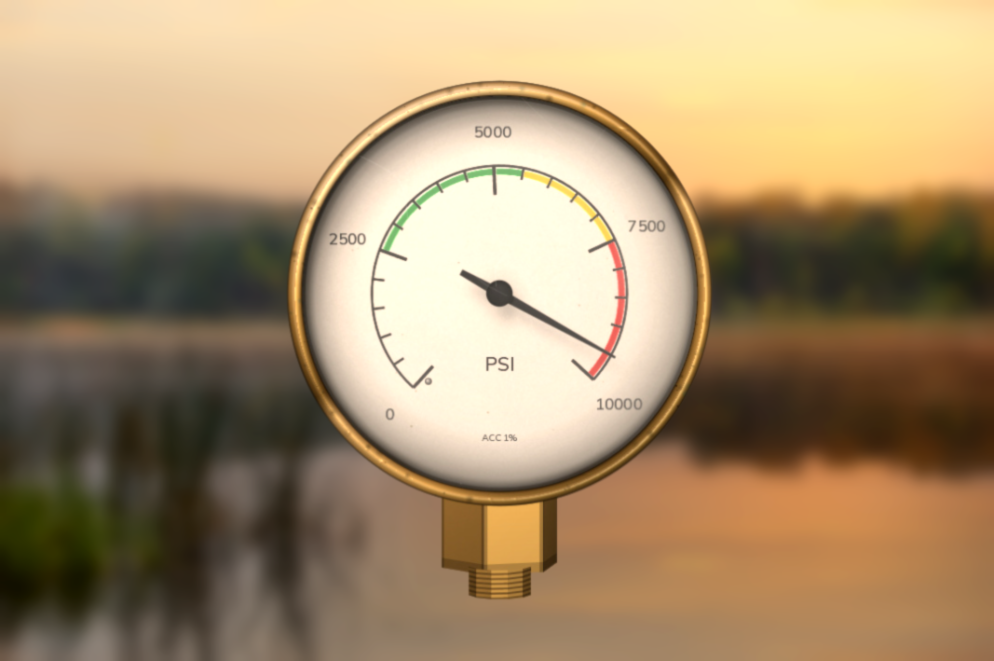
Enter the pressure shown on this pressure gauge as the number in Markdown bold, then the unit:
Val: **9500** psi
